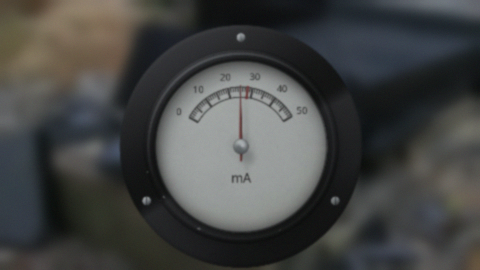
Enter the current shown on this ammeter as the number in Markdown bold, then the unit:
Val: **25** mA
